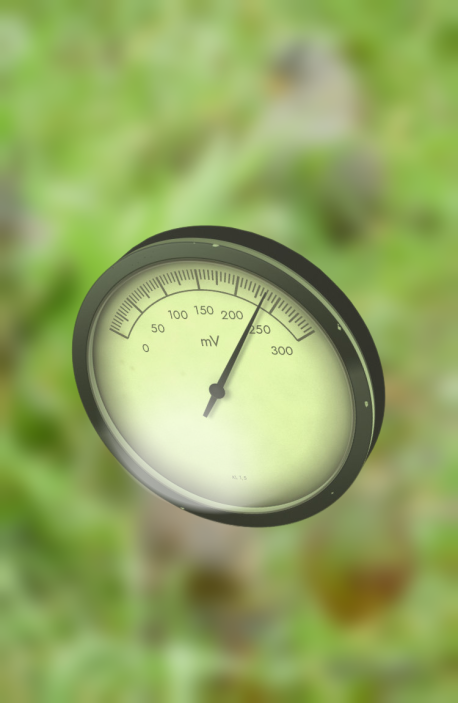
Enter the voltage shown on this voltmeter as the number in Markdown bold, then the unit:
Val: **235** mV
